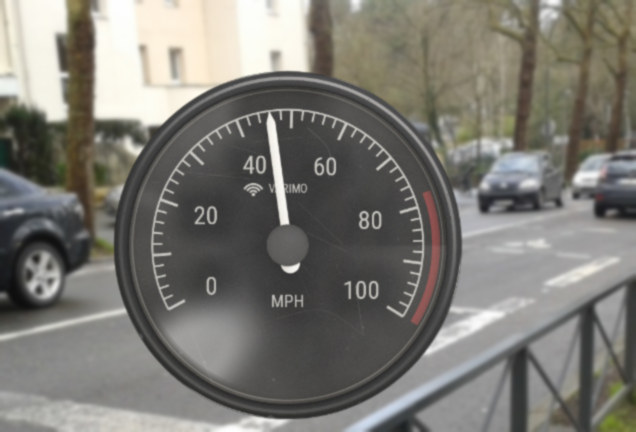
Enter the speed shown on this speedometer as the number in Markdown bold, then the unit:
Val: **46** mph
